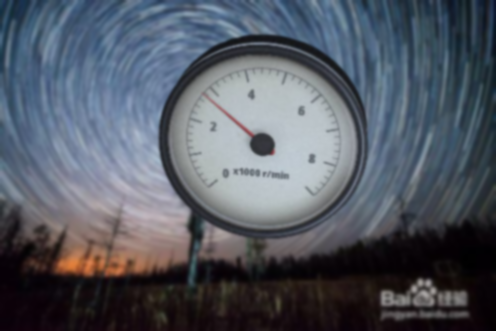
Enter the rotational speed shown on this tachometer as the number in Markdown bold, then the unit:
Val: **2800** rpm
